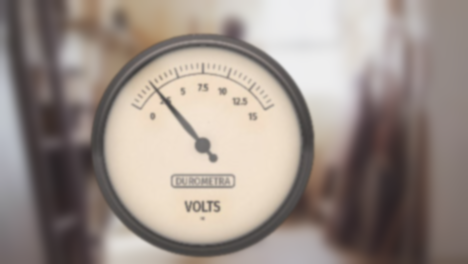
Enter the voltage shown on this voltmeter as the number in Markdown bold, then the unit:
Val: **2.5** V
